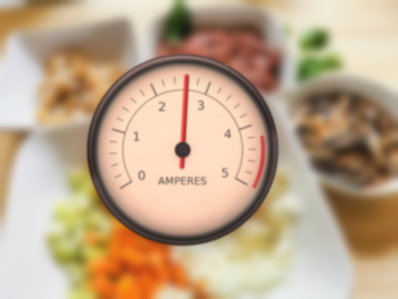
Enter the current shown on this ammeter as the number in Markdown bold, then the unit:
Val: **2.6** A
